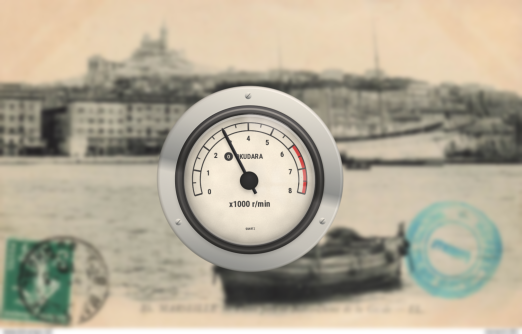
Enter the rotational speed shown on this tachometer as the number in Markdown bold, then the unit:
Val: **3000** rpm
